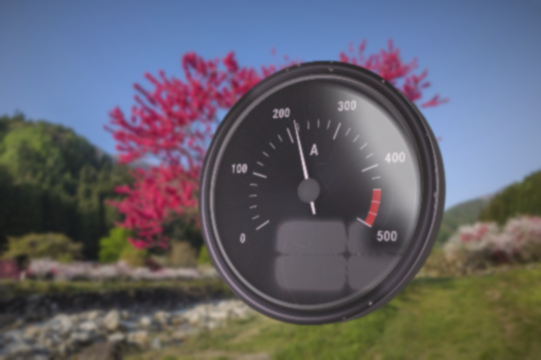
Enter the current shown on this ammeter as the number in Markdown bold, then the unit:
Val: **220** A
